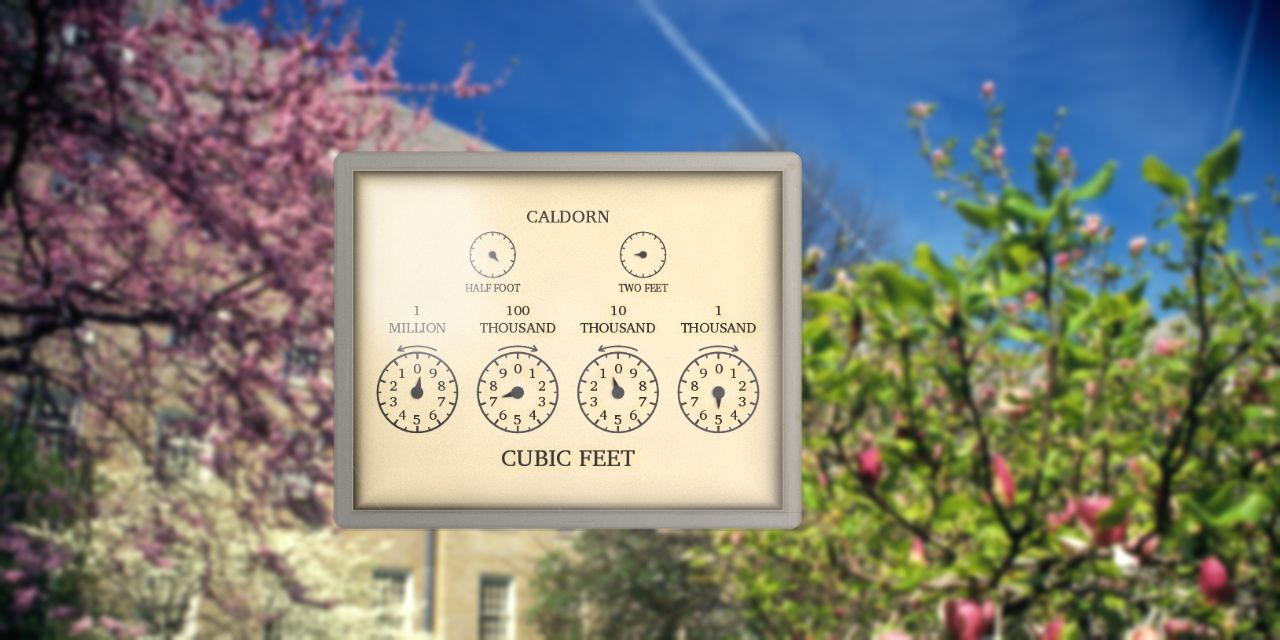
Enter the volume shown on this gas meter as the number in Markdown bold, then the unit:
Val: **970500** ft³
